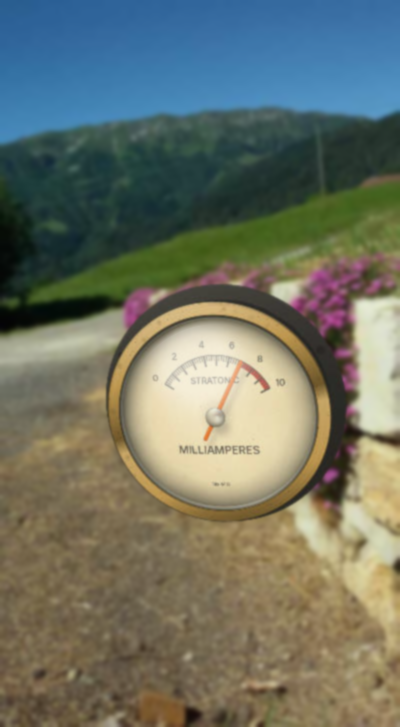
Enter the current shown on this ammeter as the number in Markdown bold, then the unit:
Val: **7** mA
